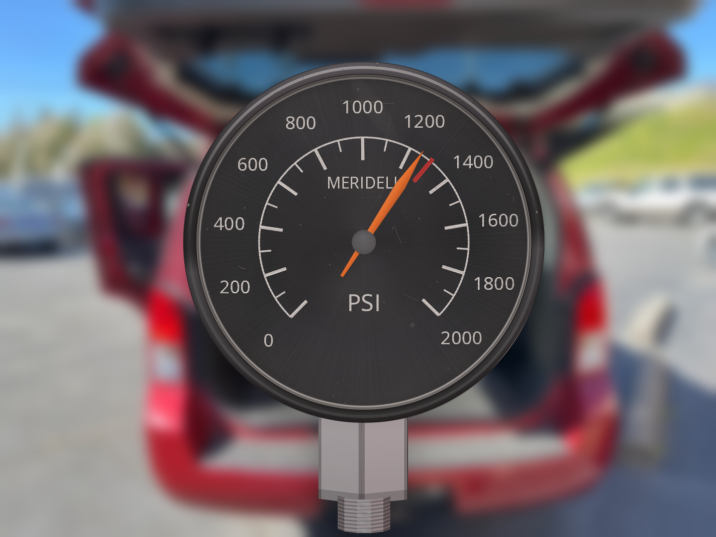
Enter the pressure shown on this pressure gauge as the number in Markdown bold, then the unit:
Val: **1250** psi
